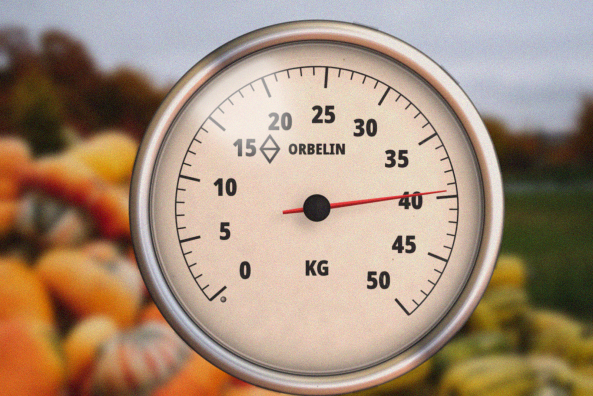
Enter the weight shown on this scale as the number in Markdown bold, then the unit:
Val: **39.5** kg
